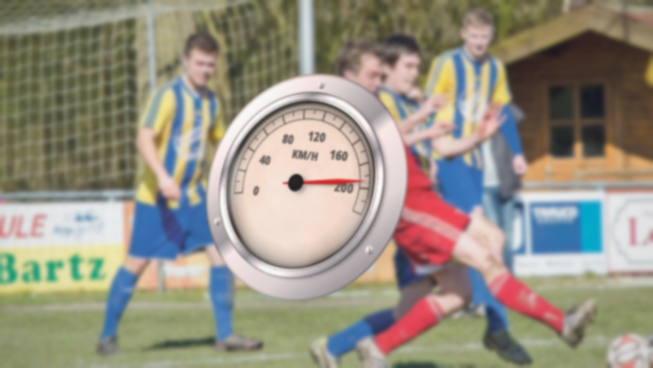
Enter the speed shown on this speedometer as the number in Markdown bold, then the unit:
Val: **195** km/h
